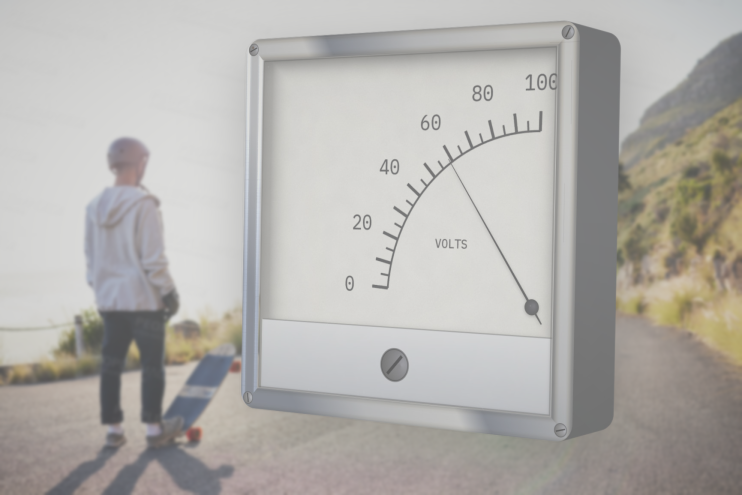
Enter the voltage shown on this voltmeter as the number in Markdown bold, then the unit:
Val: **60** V
